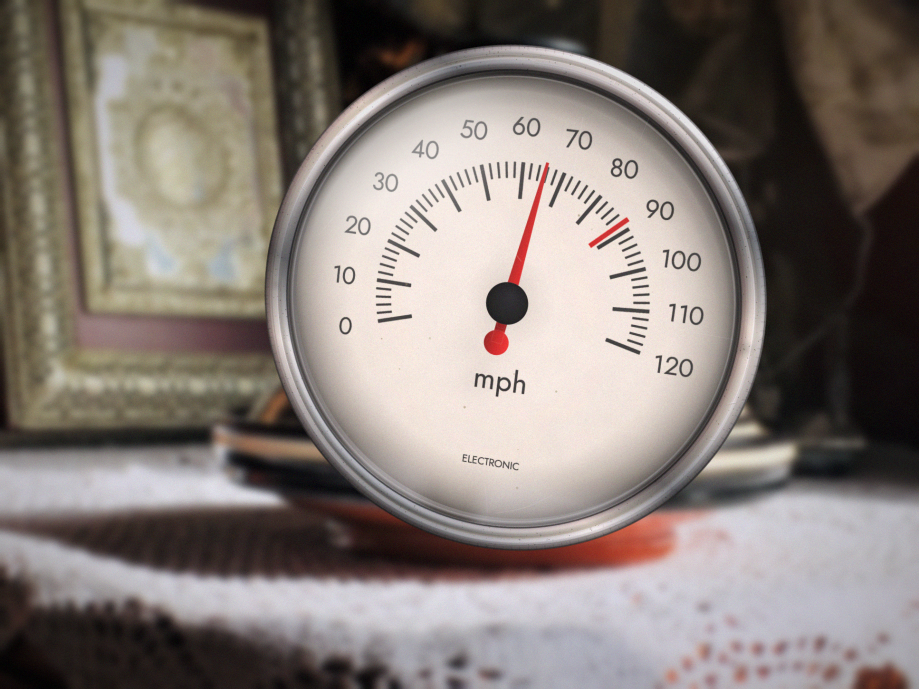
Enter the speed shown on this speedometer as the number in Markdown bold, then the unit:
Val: **66** mph
